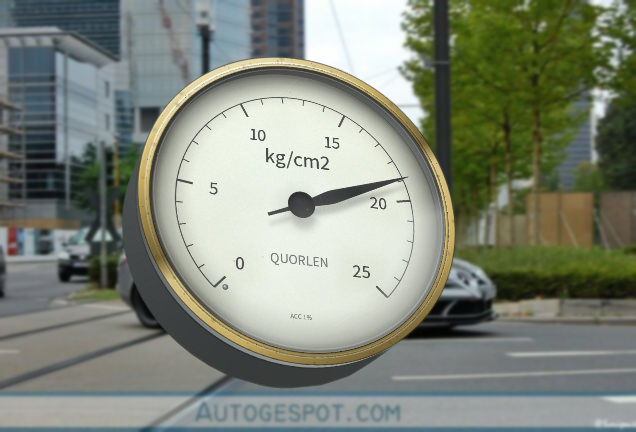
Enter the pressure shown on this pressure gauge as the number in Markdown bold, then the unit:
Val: **19** kg/cm²
